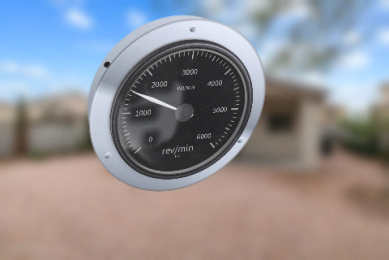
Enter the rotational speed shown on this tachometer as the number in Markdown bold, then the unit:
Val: **1500** rpm
